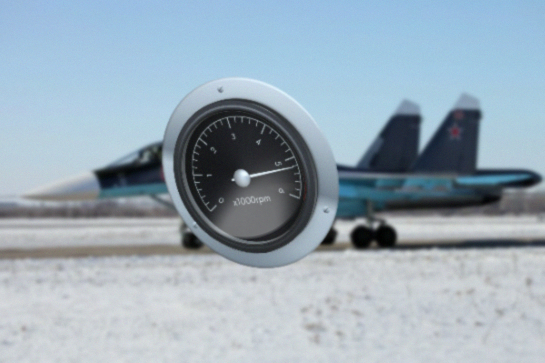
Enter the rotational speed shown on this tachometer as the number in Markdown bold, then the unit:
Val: **5200** rpm
